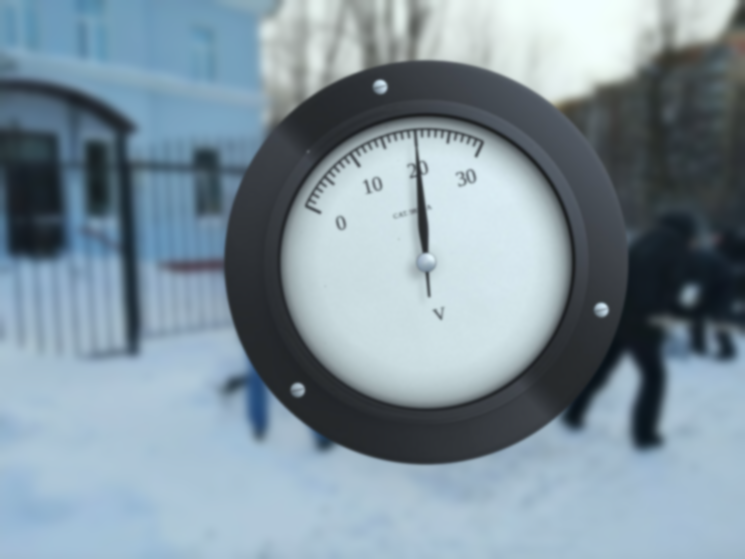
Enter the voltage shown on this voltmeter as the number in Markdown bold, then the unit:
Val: **20** V
